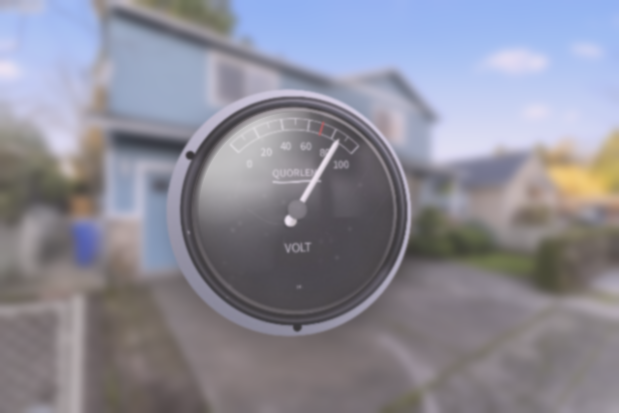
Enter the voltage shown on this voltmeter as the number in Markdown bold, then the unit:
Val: **85** V
